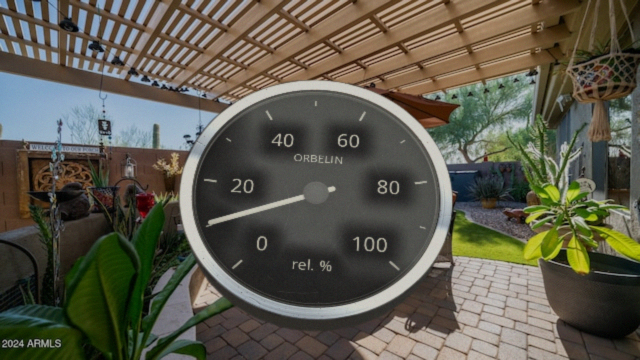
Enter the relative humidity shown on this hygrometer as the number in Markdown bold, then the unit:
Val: **10** %
